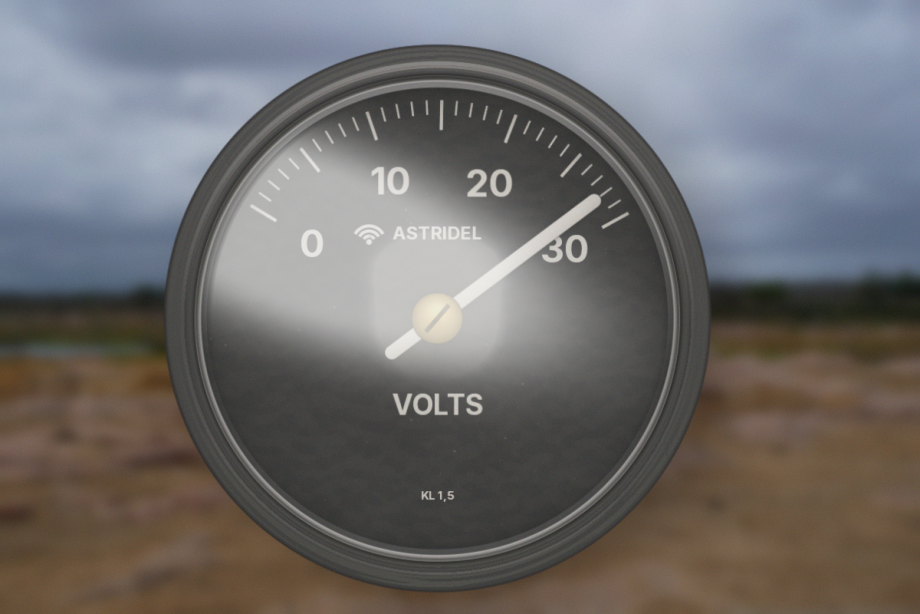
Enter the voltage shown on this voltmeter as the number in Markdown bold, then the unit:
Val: **28** V
